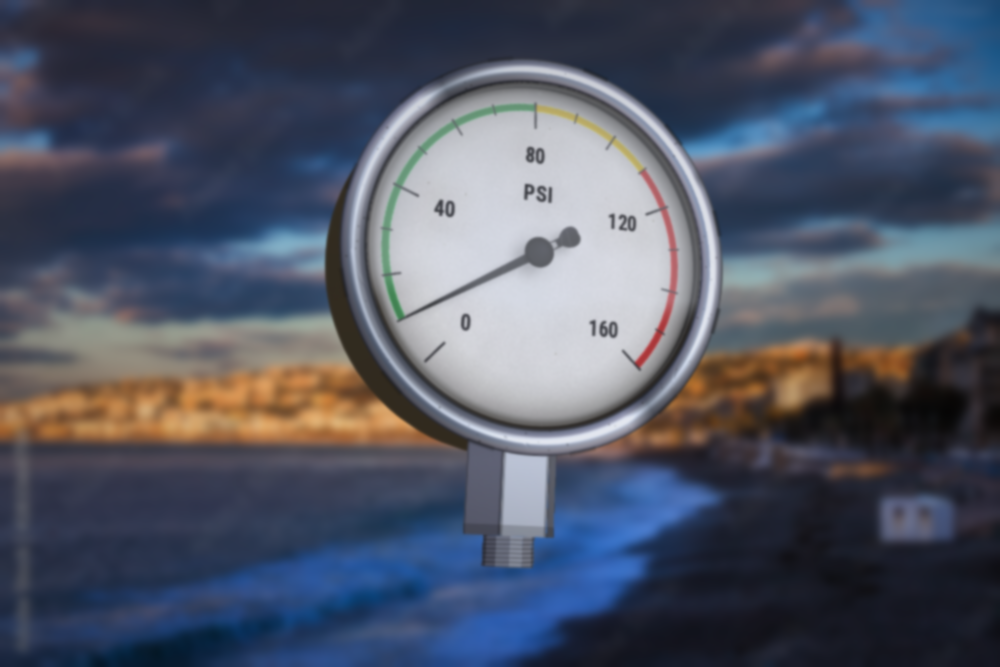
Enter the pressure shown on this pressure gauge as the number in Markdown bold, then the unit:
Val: **10** psi
